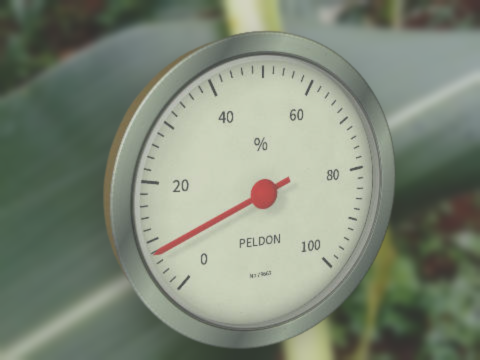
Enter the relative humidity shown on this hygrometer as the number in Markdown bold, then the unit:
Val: **8** %
